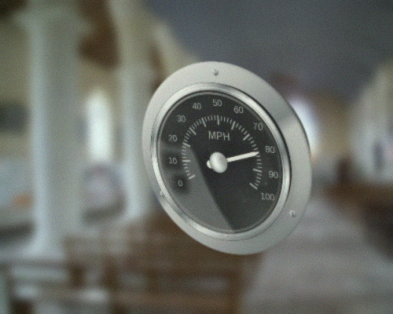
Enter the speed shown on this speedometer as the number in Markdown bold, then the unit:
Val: **80** mph
